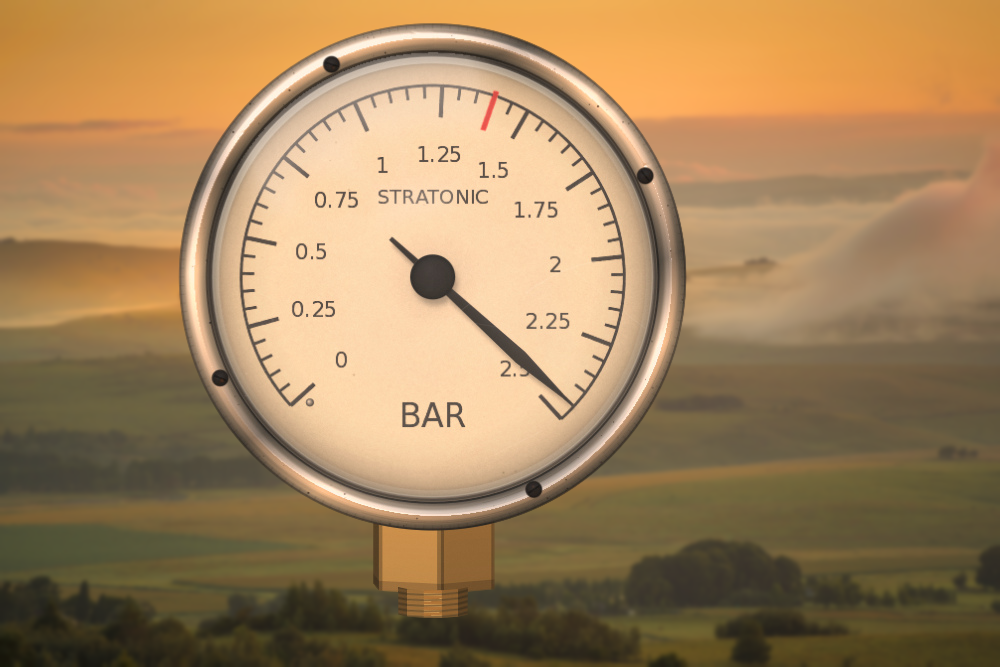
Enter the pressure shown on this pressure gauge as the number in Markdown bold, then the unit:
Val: **2.45** bar
